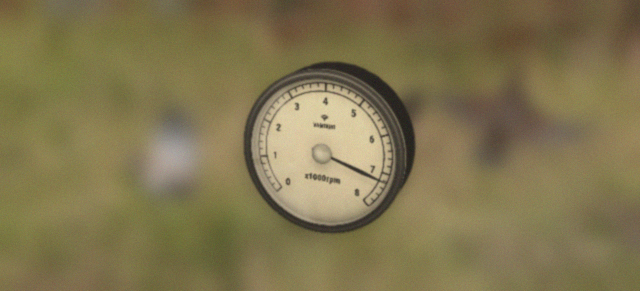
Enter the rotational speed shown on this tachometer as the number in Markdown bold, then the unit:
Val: **7200** rpm
